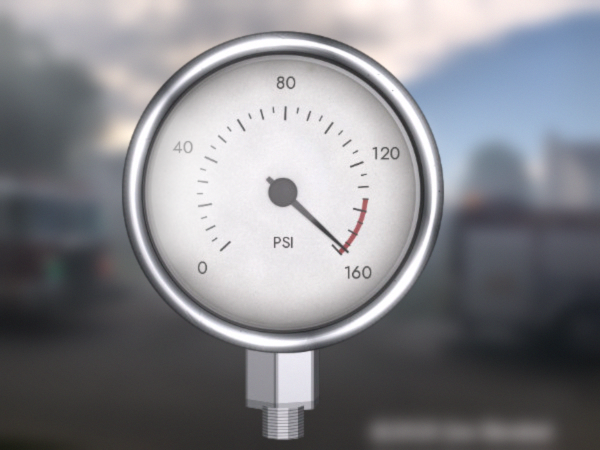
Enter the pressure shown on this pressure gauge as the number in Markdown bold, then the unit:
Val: **157.5** psi
